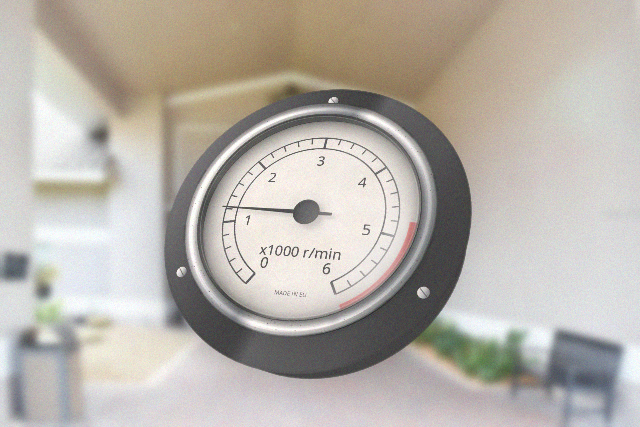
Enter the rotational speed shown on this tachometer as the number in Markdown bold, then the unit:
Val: **1200** rpm
